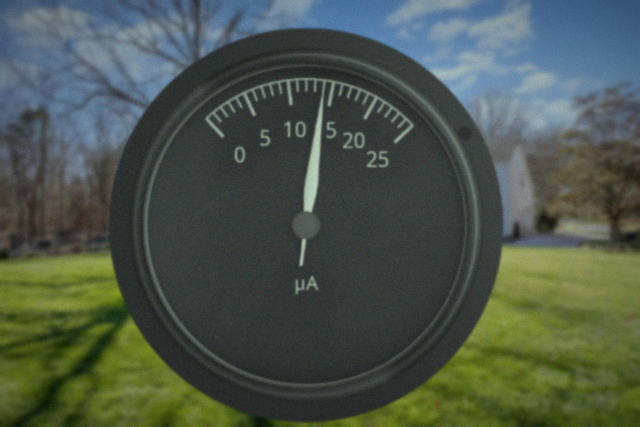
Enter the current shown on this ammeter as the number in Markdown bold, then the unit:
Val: **14** µA
